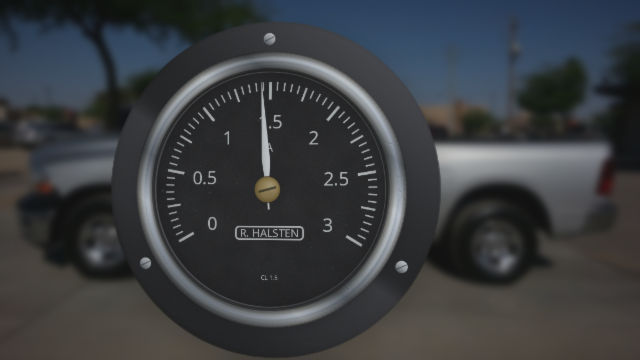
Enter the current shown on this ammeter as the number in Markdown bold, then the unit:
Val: **1.45** A
